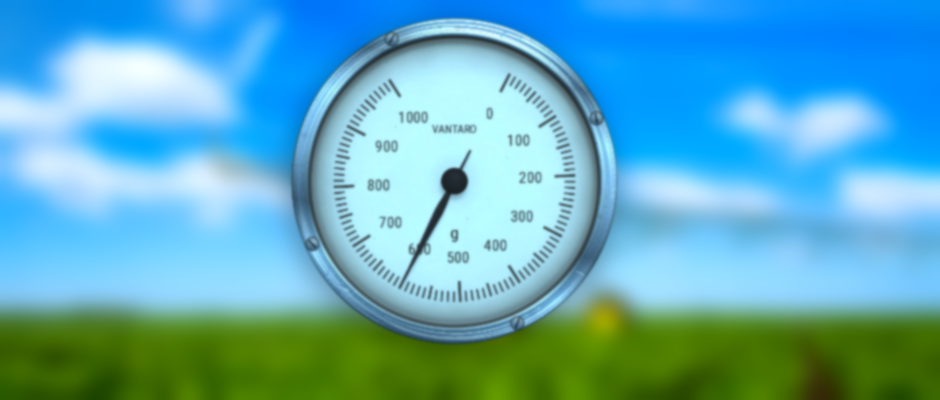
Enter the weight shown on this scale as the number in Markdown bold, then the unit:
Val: **600** g
